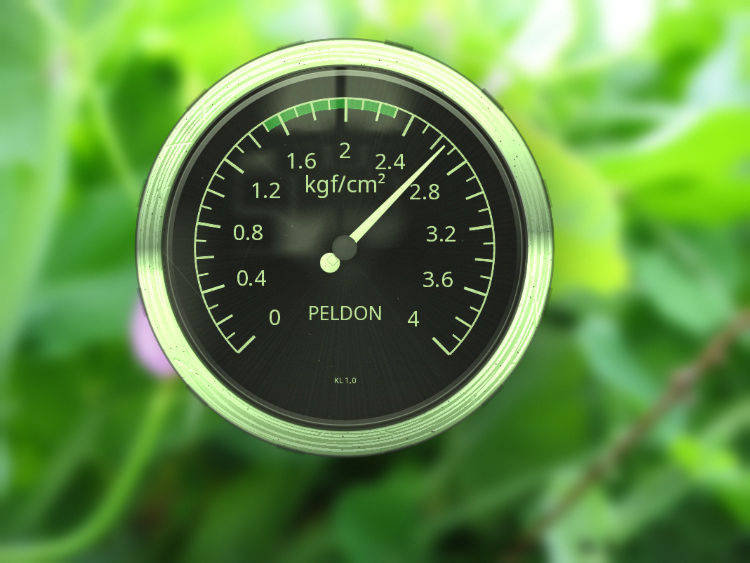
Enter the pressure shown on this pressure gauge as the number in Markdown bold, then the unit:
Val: **2.65** kg/cm²
